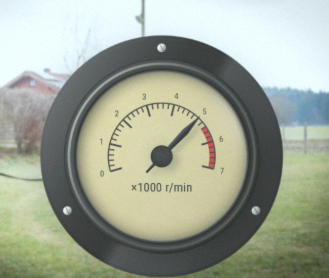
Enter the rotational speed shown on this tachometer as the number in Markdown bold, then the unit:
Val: **5000** rpm
